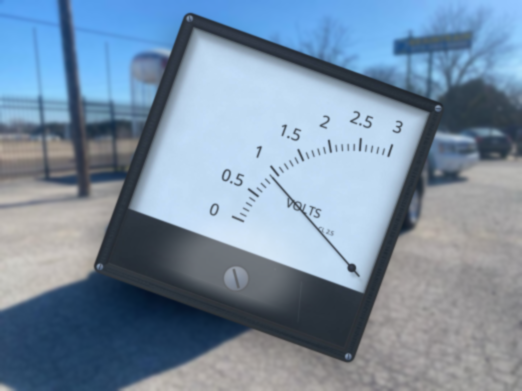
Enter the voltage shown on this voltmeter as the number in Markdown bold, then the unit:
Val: **0.9** V
